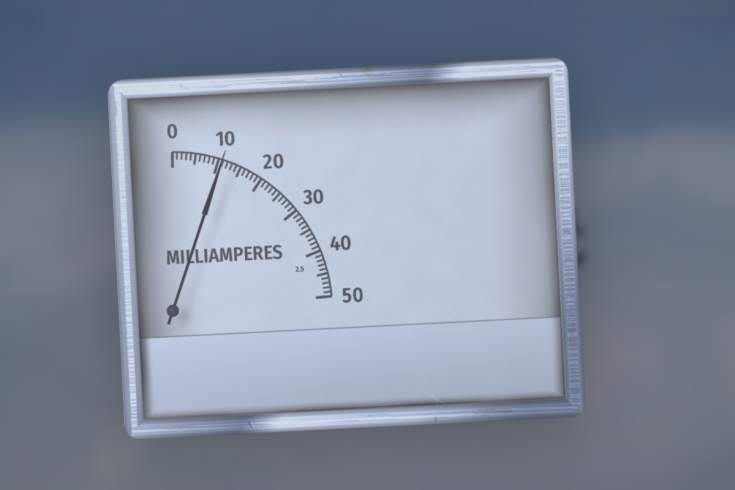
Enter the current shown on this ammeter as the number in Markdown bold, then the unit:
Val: **11** mA
